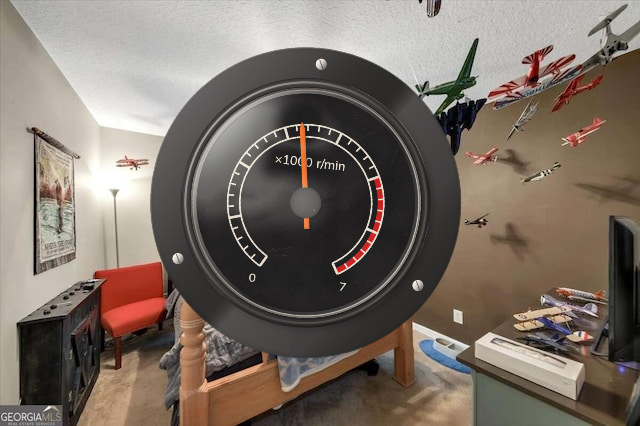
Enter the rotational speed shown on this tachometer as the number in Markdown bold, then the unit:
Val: **3300** rpm
